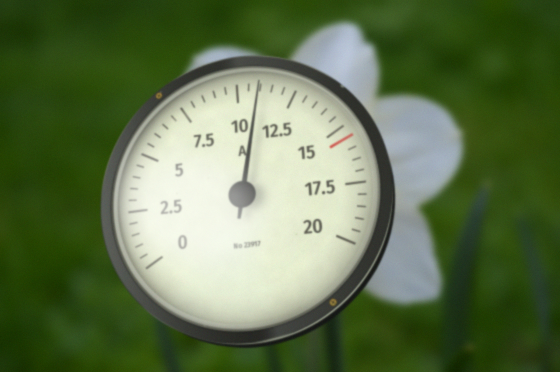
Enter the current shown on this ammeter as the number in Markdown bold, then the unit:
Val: **11** A
